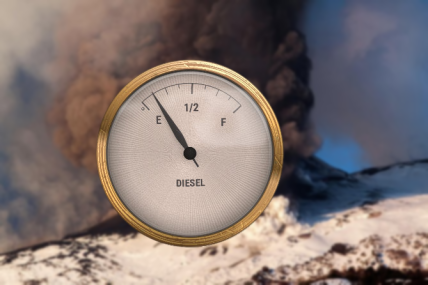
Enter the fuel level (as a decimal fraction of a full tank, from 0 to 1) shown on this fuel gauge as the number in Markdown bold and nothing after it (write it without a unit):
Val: **0.125**
